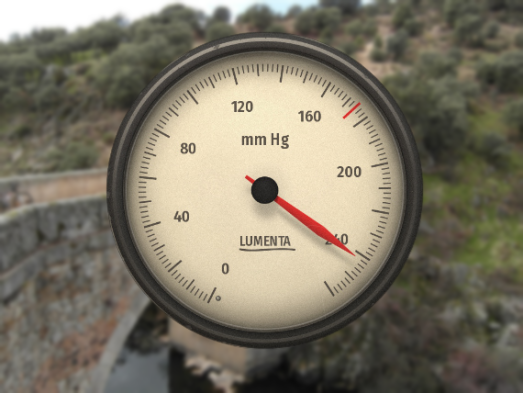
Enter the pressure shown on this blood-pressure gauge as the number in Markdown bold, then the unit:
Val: **242** mmHg
